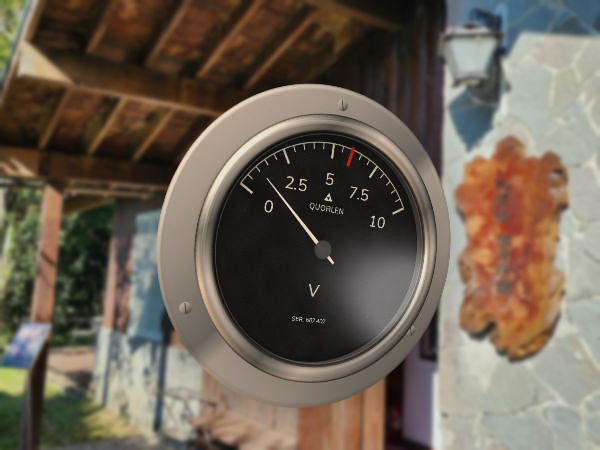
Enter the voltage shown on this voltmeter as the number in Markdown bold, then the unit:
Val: **1** V
